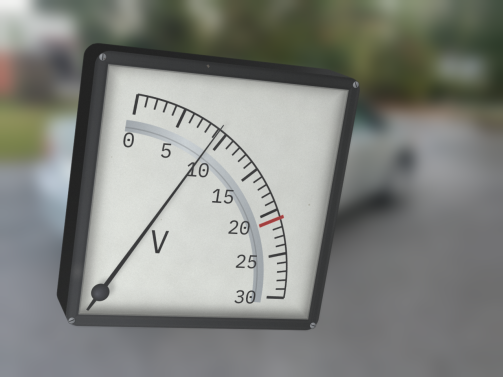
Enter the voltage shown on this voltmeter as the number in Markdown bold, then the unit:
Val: **9** V
